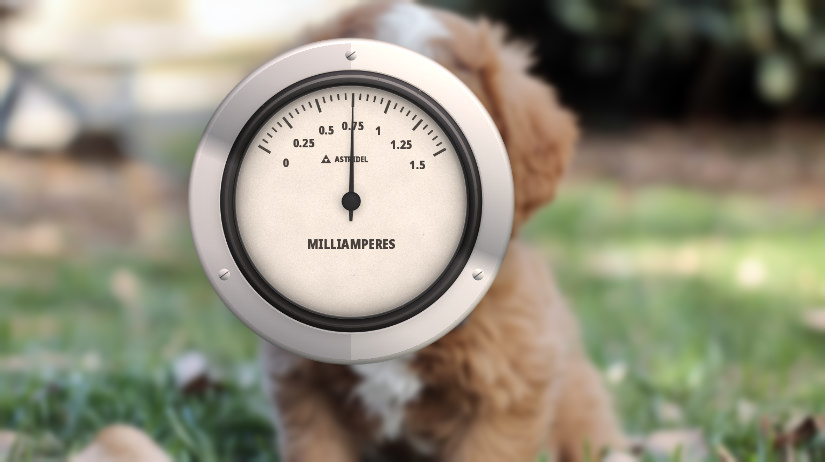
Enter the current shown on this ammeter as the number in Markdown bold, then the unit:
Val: **0.75** mA
